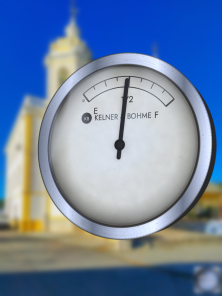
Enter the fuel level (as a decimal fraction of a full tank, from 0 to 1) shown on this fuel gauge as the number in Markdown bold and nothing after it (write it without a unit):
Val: **0.5**
